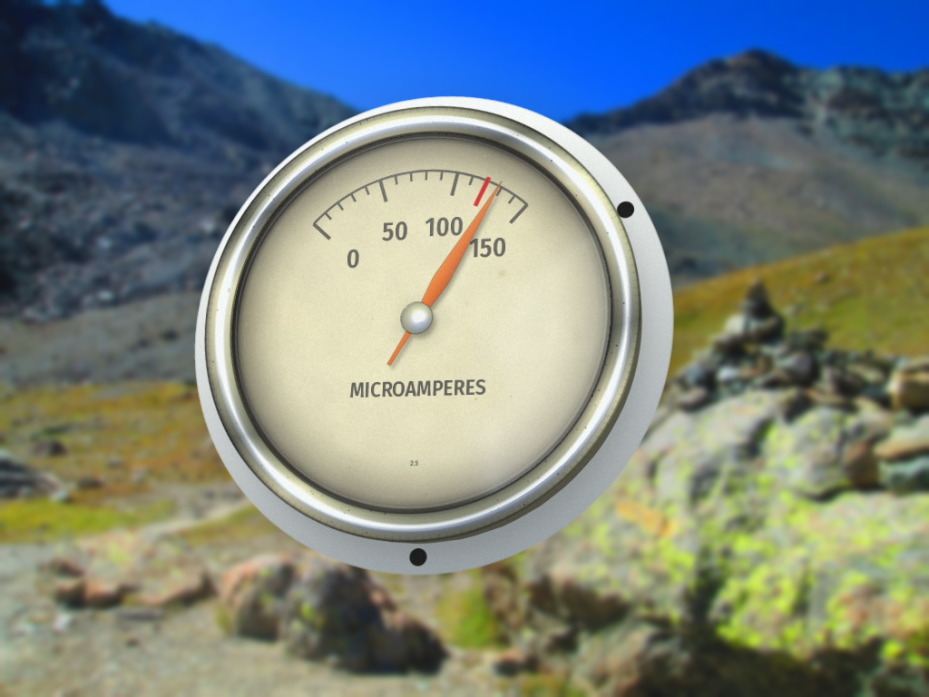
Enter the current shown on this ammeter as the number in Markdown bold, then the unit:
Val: **130** µA
